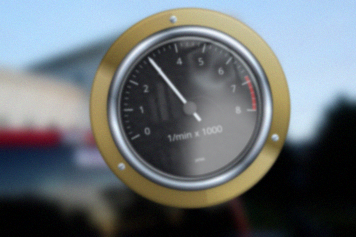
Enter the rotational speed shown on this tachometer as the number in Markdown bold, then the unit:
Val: **3000** rpm
